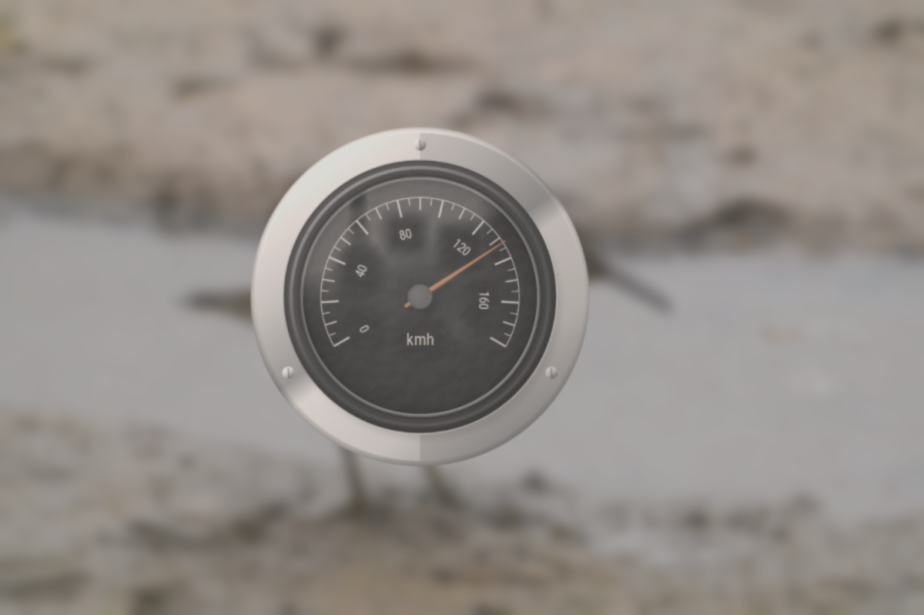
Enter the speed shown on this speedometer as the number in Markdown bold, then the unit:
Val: **132.5** km/h
